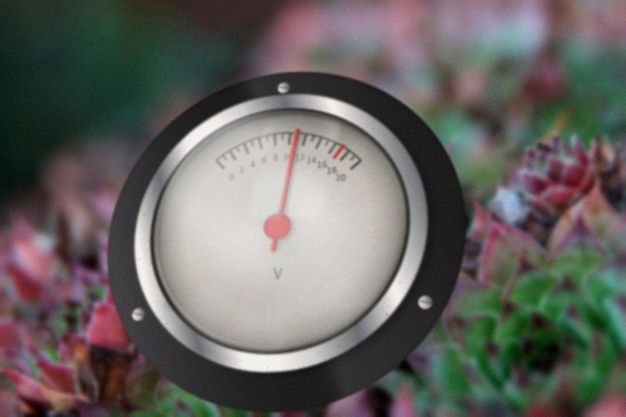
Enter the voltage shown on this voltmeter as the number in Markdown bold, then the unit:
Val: **11** V
